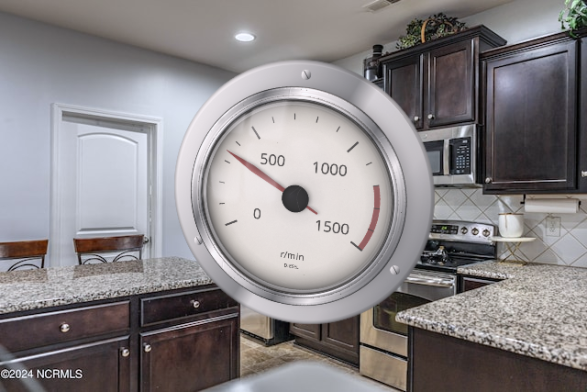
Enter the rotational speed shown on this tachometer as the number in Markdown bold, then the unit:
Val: **350** rpm
